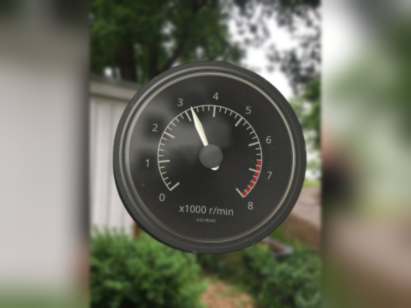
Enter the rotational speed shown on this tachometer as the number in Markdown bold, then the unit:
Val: **3200** rpm
